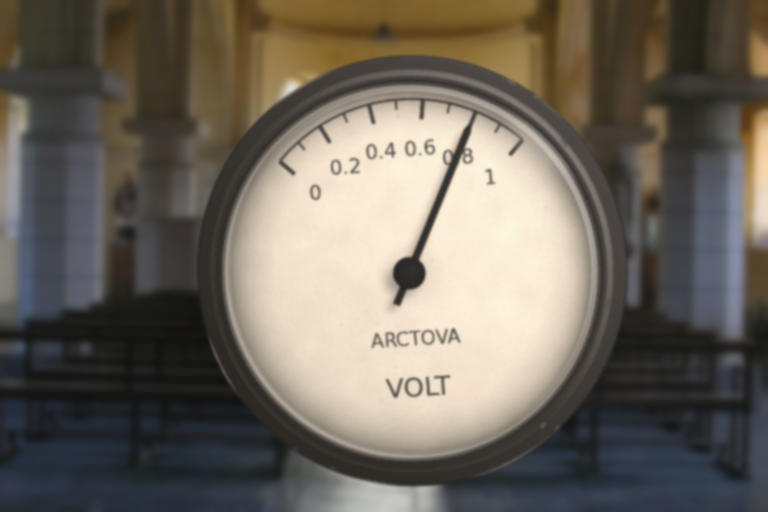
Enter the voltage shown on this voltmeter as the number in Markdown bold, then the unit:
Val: **0.8** V
